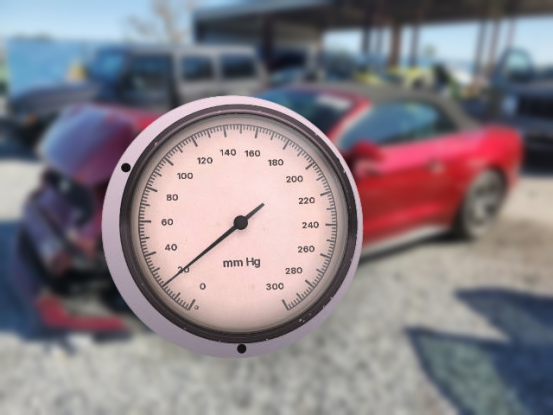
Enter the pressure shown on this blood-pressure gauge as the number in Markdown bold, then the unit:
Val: **20** mmHg
